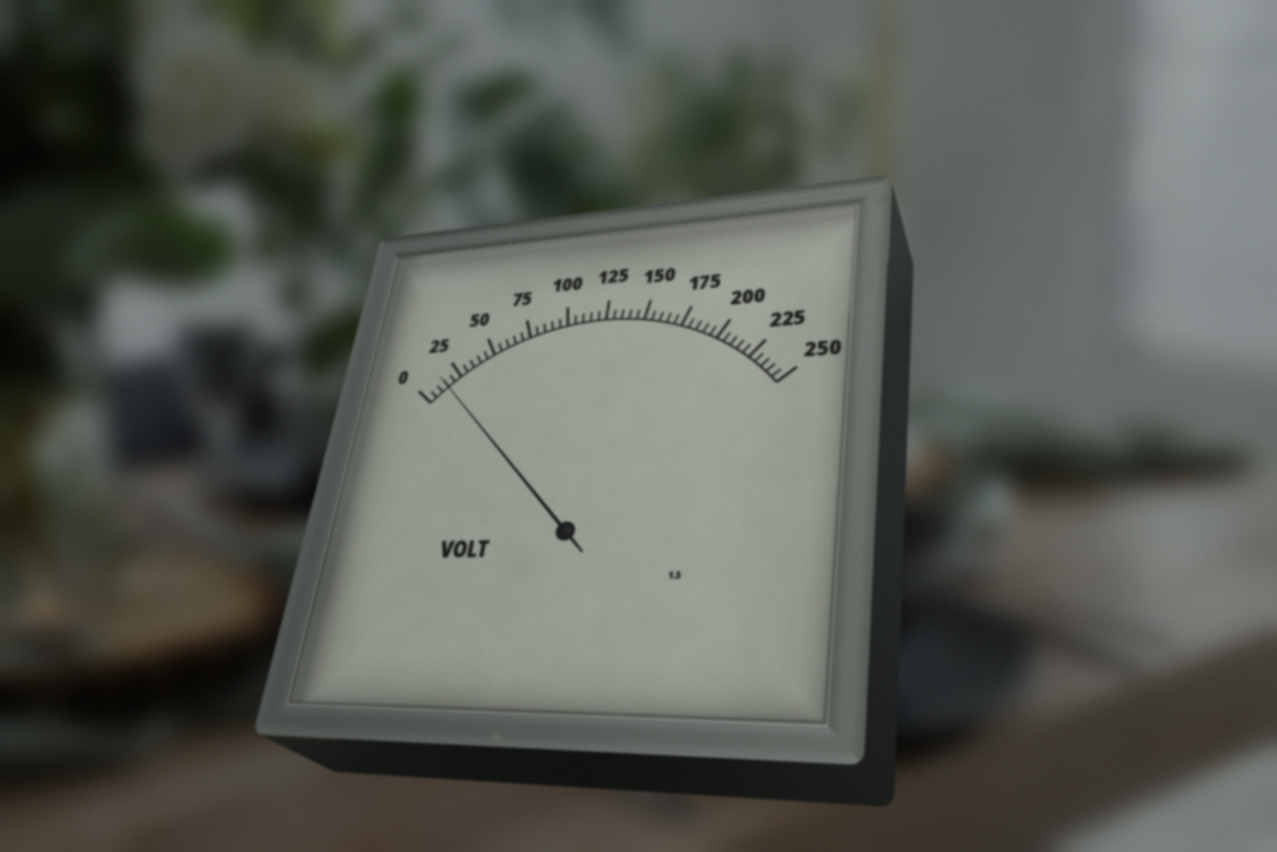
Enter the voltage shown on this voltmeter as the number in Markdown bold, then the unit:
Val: **15** V
